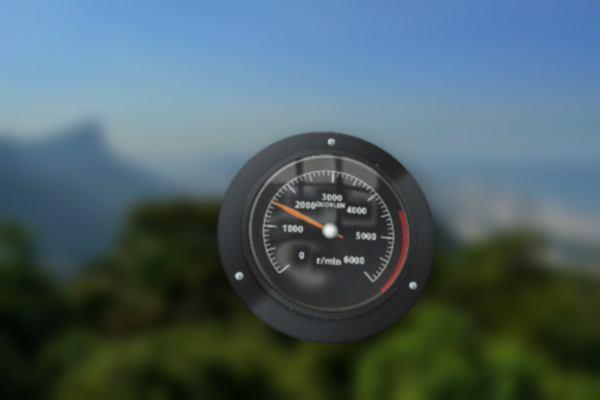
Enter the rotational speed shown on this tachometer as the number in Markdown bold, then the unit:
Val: **1500** rpm
